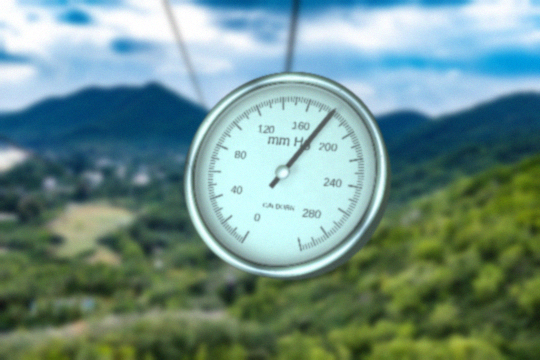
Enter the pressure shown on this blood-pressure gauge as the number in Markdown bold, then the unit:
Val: **180** mmHg
